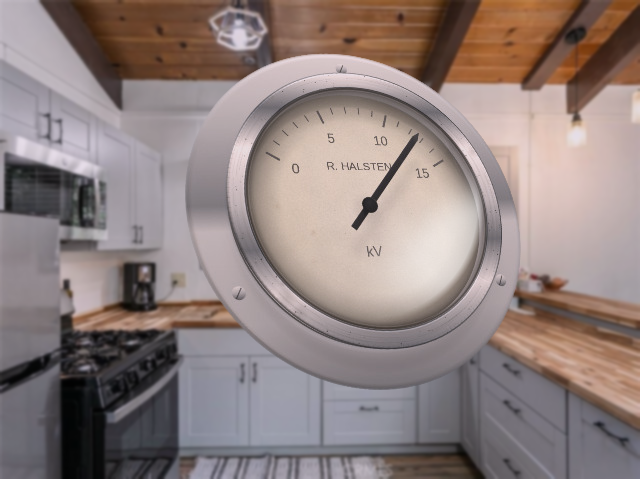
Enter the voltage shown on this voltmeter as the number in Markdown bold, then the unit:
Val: **12.5** kV
